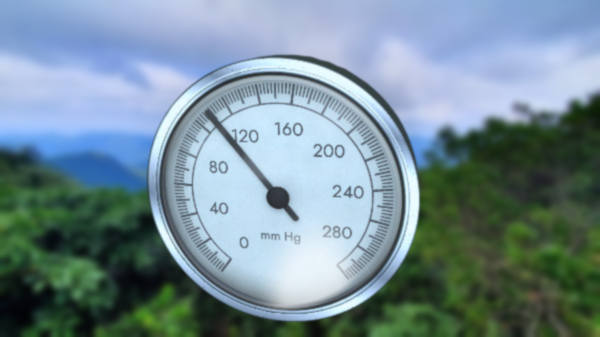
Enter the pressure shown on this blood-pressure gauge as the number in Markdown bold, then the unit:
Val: **110** mmHg
